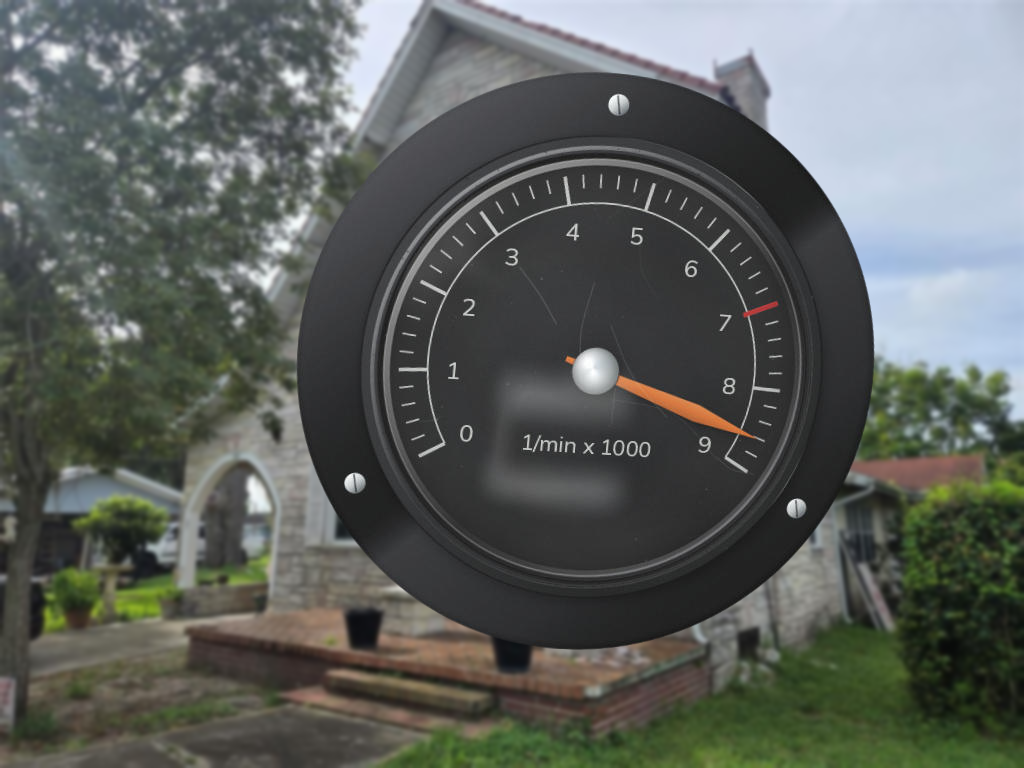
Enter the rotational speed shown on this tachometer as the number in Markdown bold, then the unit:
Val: **8600** rpm
